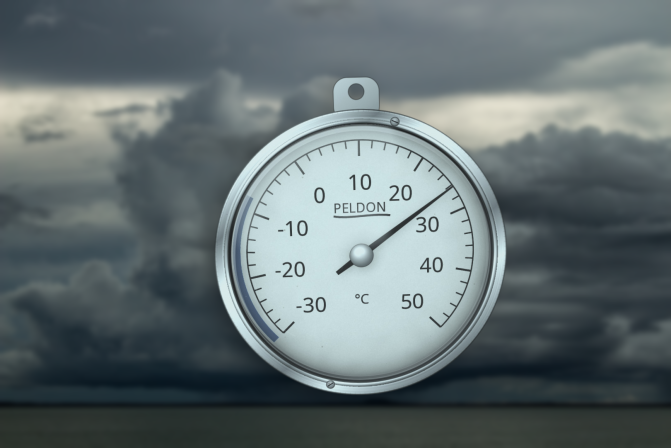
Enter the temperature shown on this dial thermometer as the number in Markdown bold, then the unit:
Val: **26** °C
